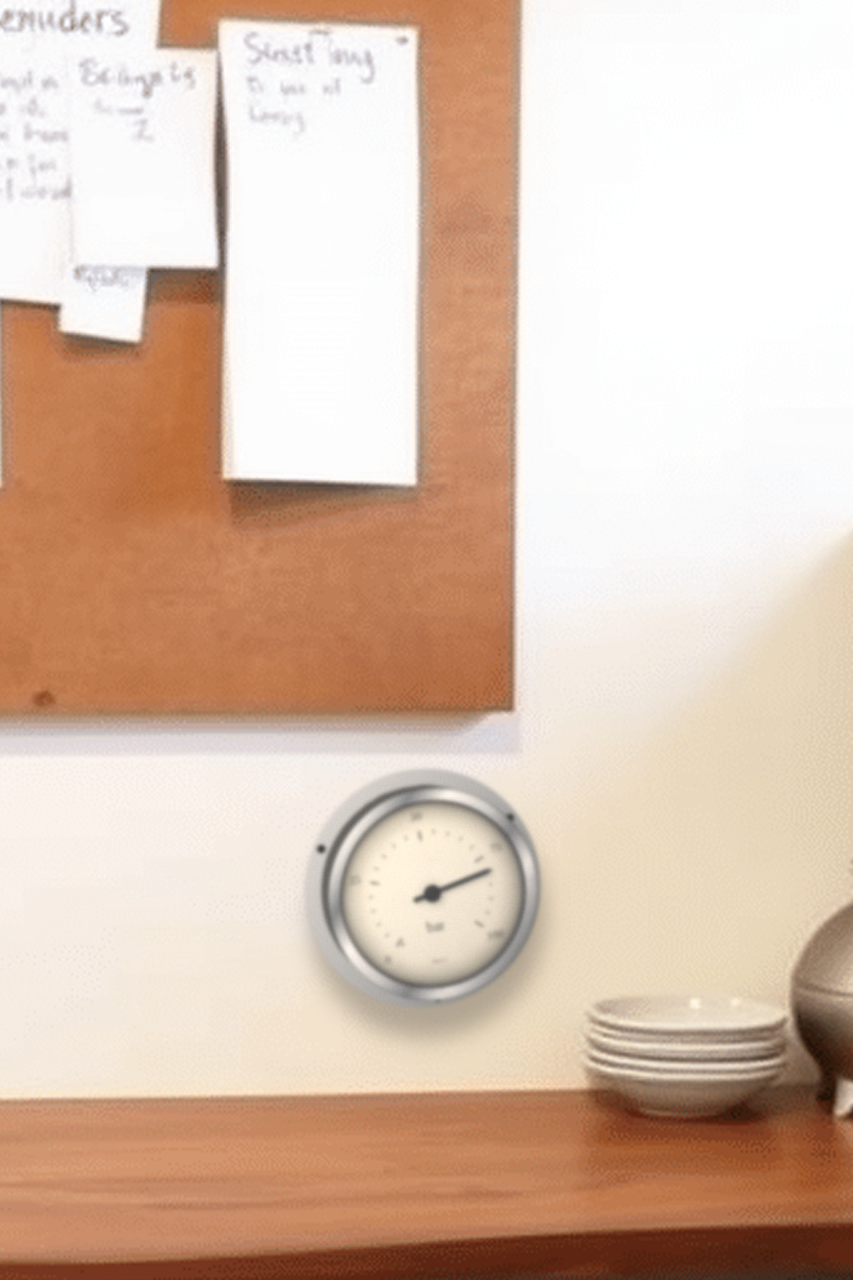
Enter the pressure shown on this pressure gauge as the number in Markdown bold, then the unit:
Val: **80** bar
